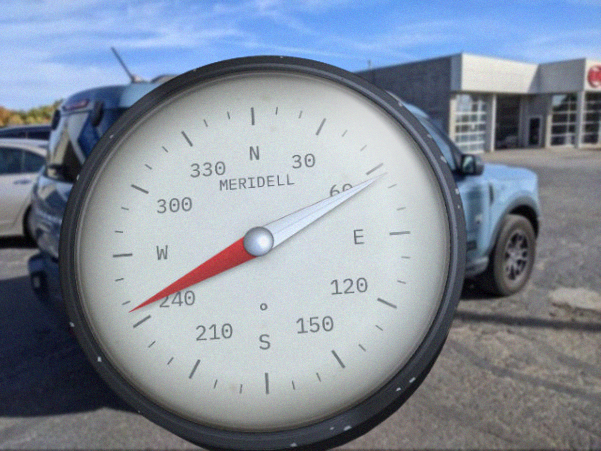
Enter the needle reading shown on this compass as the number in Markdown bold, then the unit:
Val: **245** °
